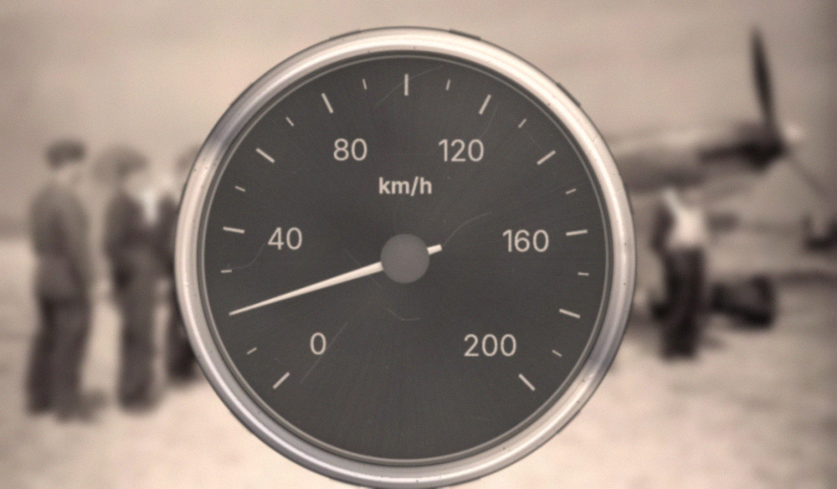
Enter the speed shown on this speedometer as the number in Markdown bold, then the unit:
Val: **20** km/h
